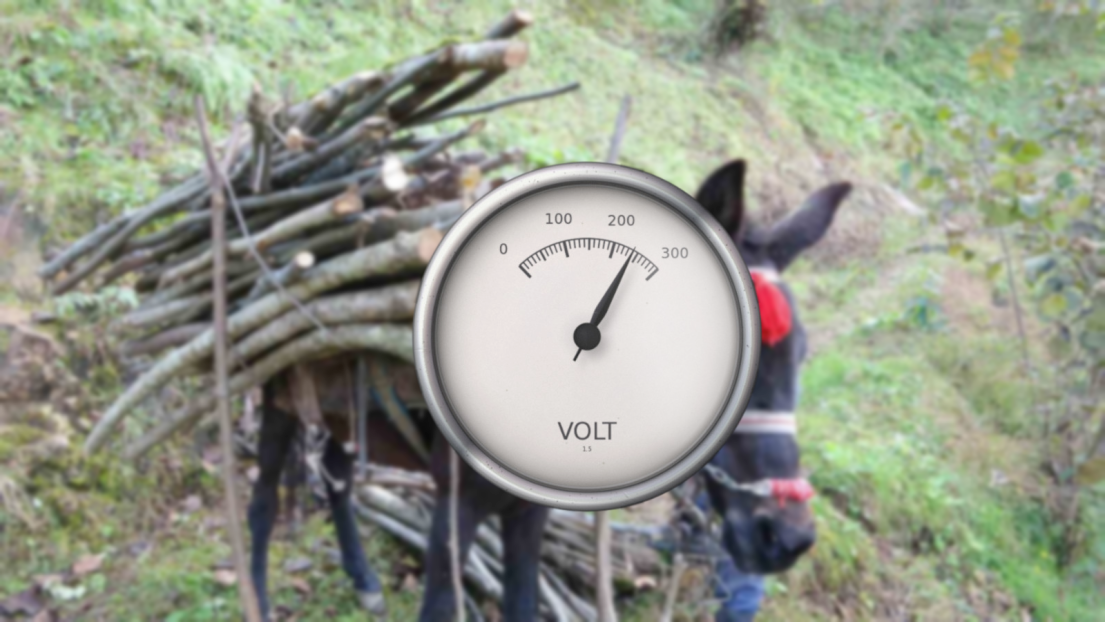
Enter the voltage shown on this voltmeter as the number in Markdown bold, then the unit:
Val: **240** V
